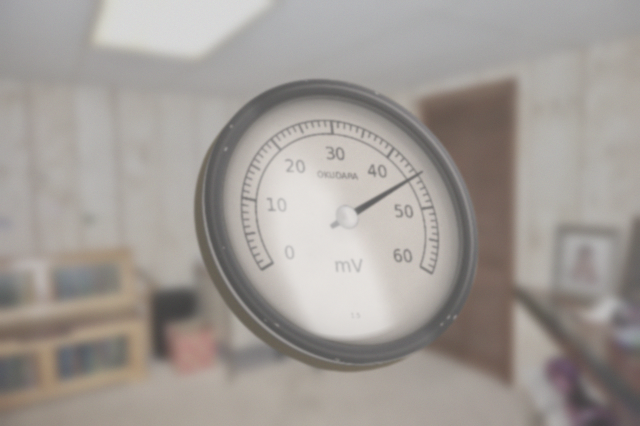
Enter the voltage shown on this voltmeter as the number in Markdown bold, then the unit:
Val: **45** mV
